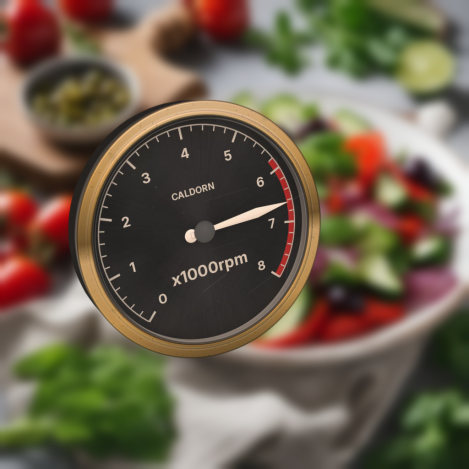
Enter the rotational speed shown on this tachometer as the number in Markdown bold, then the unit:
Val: **6600** rpm
